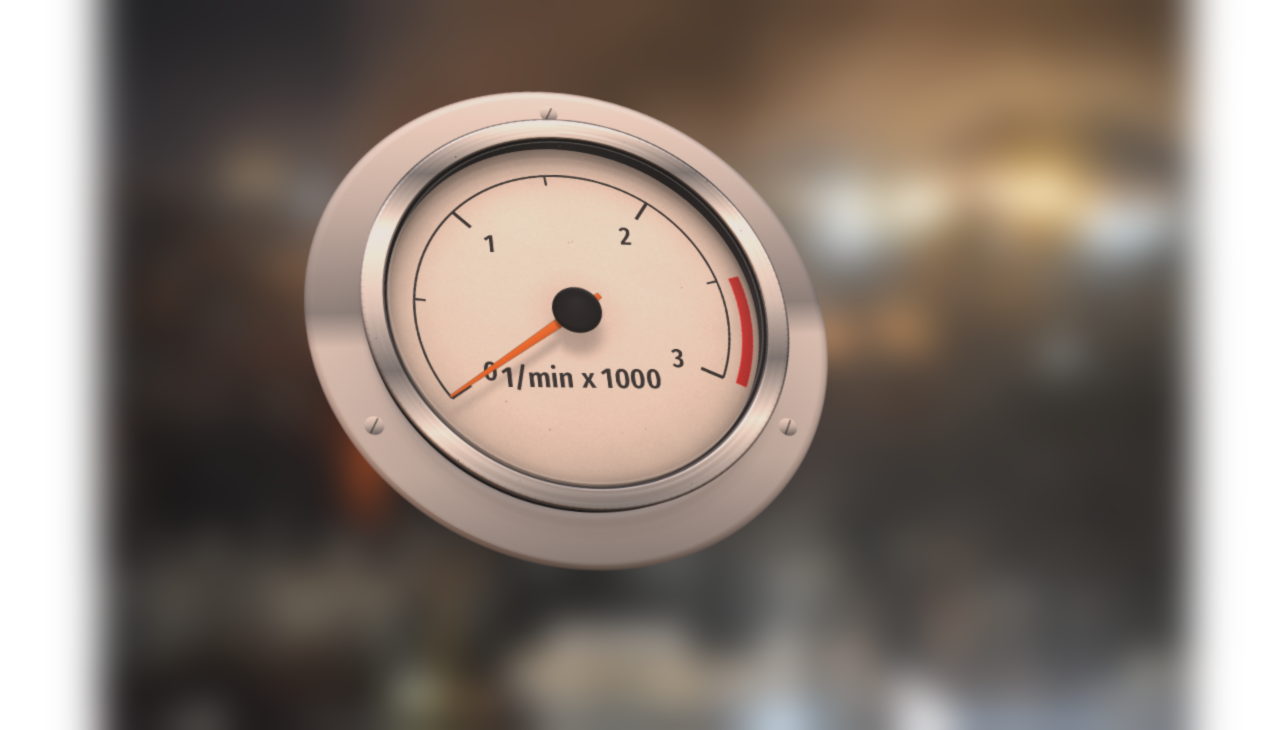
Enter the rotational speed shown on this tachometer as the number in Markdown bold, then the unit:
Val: **0** rpm
